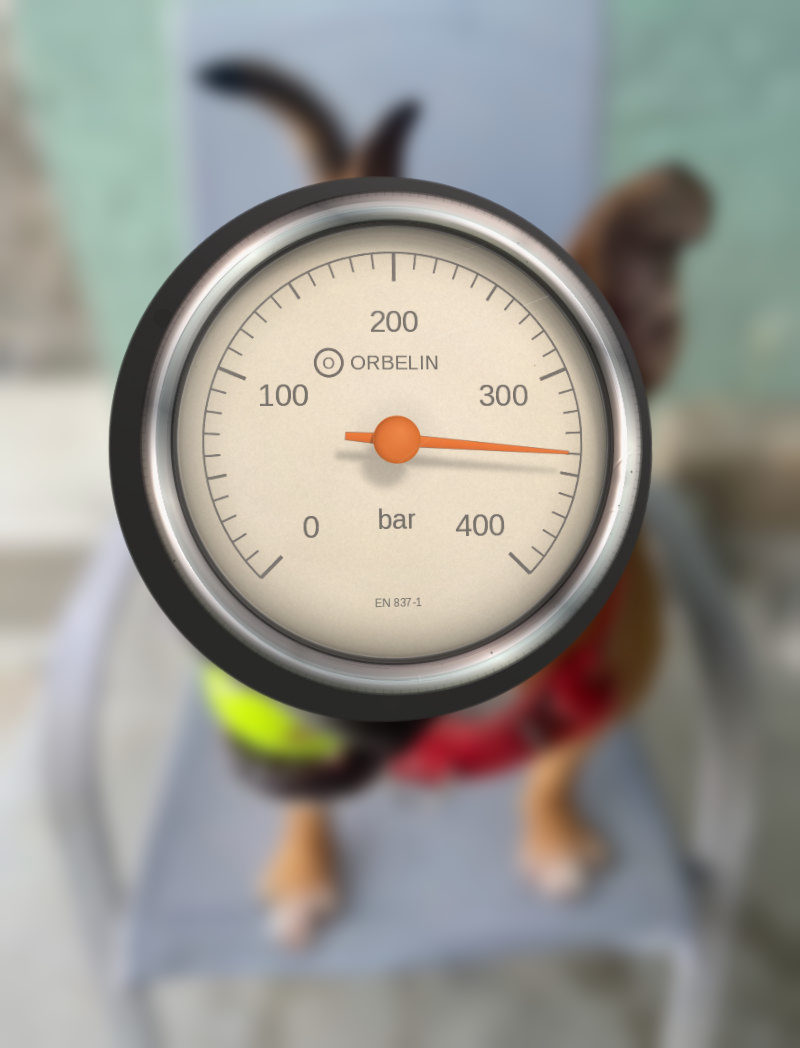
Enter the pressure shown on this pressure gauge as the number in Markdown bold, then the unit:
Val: **340** bar
